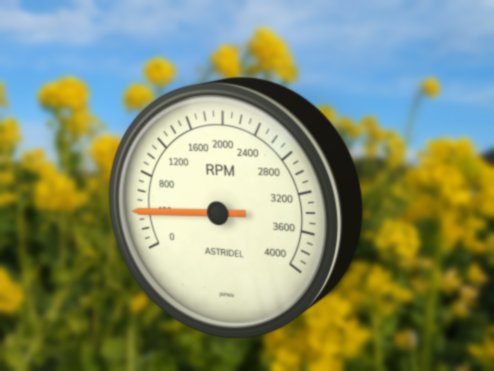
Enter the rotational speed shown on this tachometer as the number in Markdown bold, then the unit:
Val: **400** rpm
